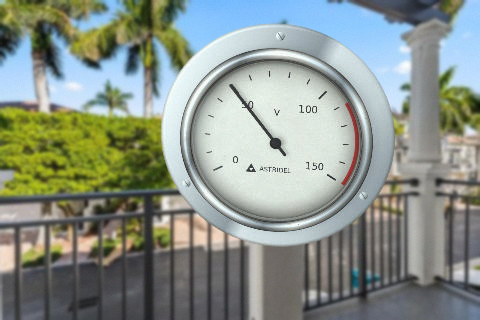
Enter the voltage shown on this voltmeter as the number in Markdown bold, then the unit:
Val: **50** V
